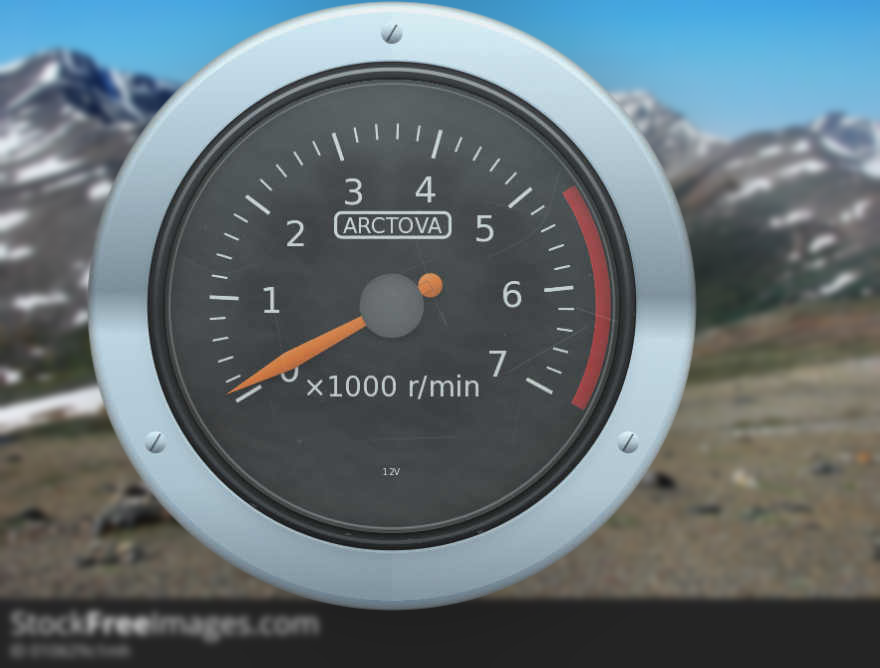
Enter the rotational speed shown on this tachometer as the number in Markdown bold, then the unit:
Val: **100** rpm
